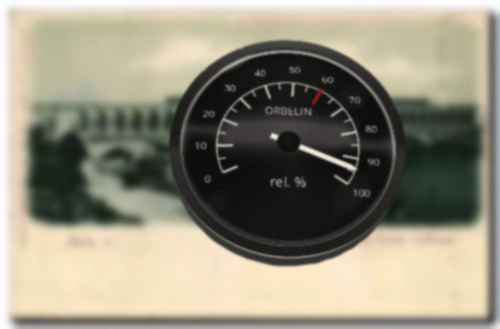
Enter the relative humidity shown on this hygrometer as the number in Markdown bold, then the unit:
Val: **95** %
